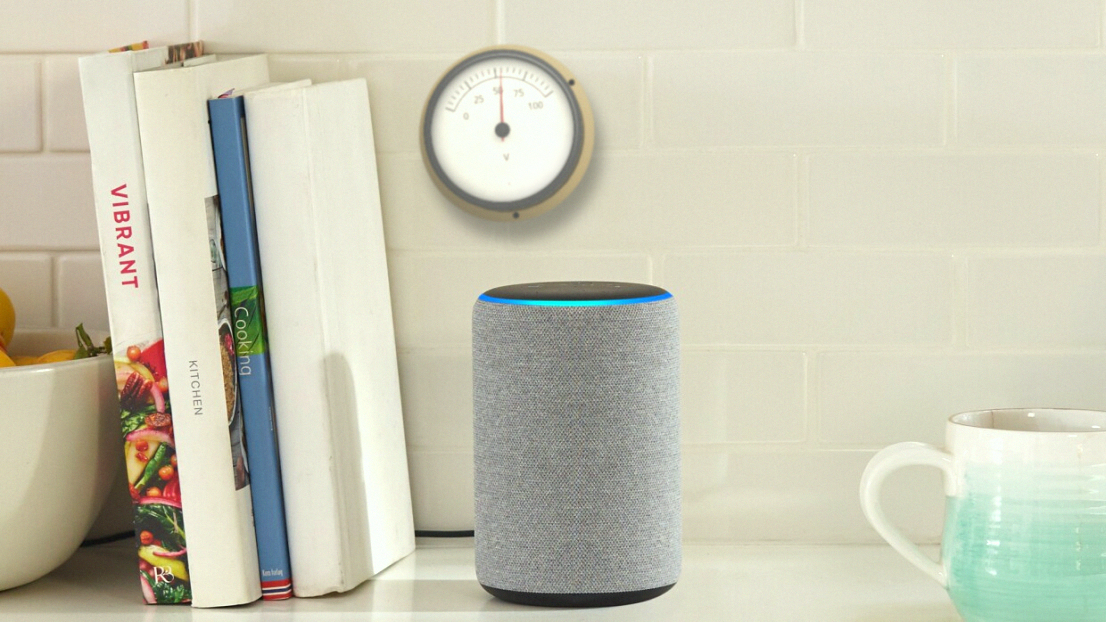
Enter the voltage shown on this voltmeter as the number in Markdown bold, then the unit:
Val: **55** V
